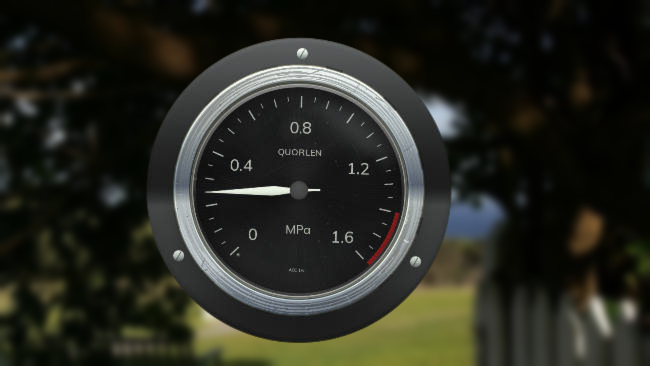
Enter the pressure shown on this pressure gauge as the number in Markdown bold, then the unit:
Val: **0.25** MPa
